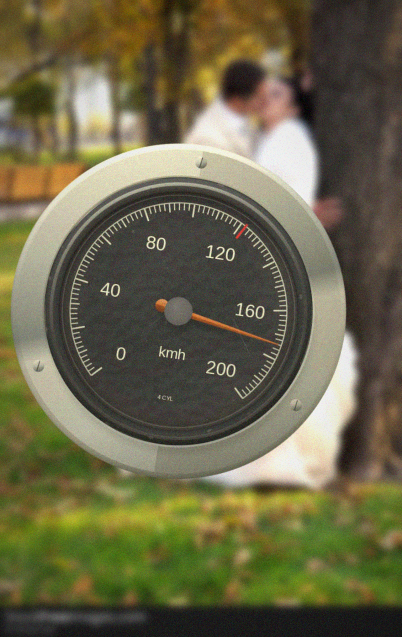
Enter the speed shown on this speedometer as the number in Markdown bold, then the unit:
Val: **174** km/h
